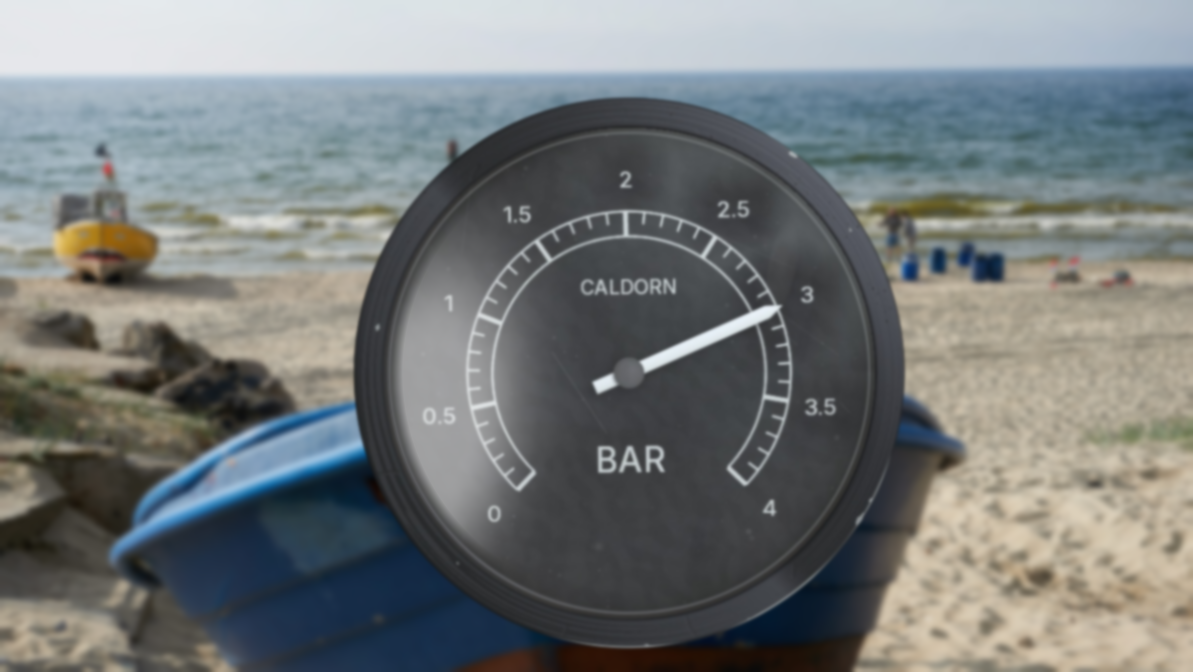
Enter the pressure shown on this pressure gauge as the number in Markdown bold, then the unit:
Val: **3** bar
